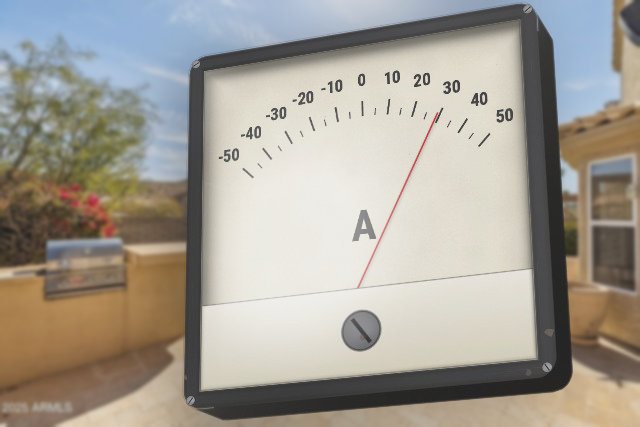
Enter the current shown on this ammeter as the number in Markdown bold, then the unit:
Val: **30** A
